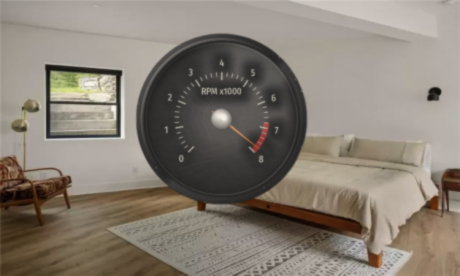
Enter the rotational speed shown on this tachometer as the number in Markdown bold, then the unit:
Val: **7800** rpm
